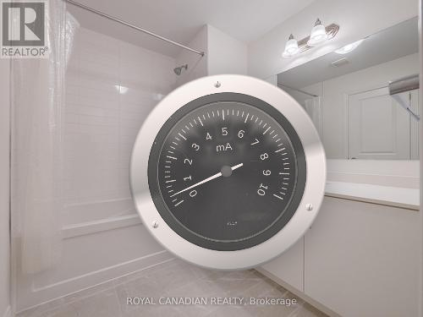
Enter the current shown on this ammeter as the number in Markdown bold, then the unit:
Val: **0.4** mA
